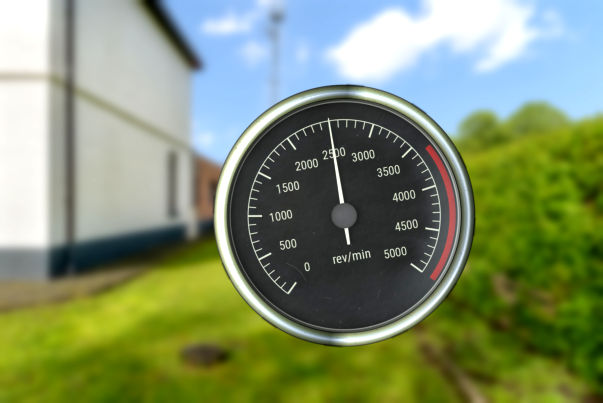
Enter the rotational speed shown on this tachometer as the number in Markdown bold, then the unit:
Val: **2500** rpm
